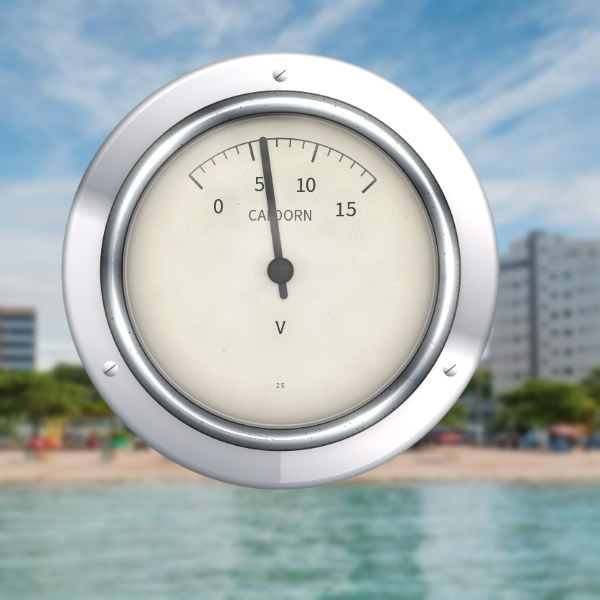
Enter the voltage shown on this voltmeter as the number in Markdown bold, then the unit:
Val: **6** V
